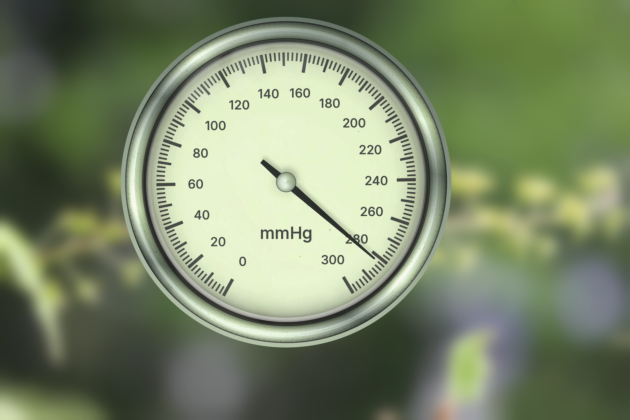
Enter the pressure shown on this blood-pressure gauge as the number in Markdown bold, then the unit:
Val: **282** mmHg
